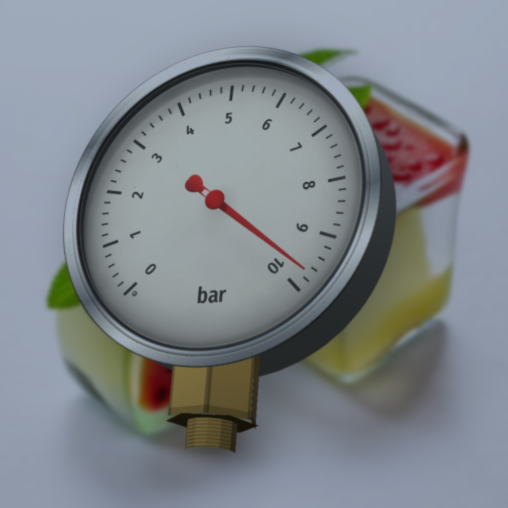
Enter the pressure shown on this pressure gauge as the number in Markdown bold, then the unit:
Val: **9.7** bar
